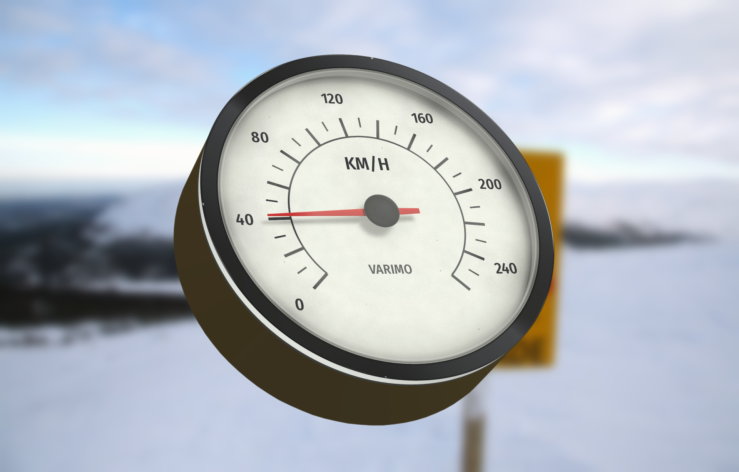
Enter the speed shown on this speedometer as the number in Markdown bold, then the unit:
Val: **40** km/h
